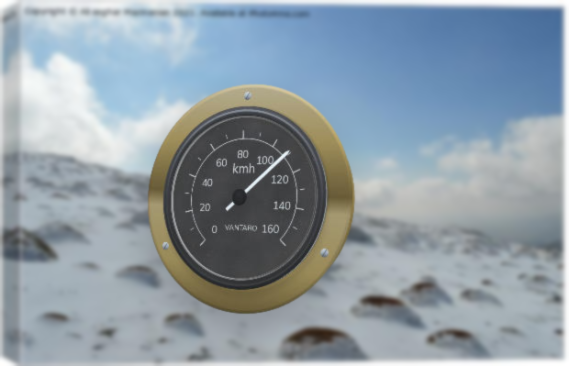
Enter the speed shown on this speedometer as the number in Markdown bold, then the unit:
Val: **110** km/h
